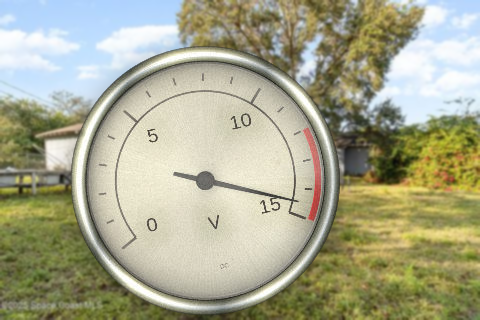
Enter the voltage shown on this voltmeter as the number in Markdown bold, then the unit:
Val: **14.5** V
